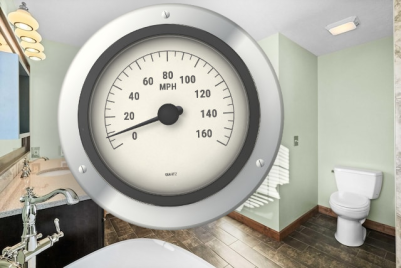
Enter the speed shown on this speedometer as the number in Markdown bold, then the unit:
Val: **7.5** mph
